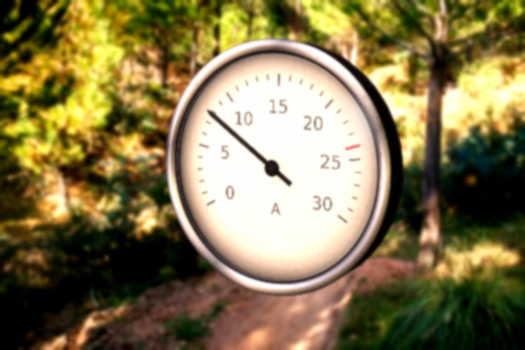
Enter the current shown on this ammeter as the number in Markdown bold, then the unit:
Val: **8** A
